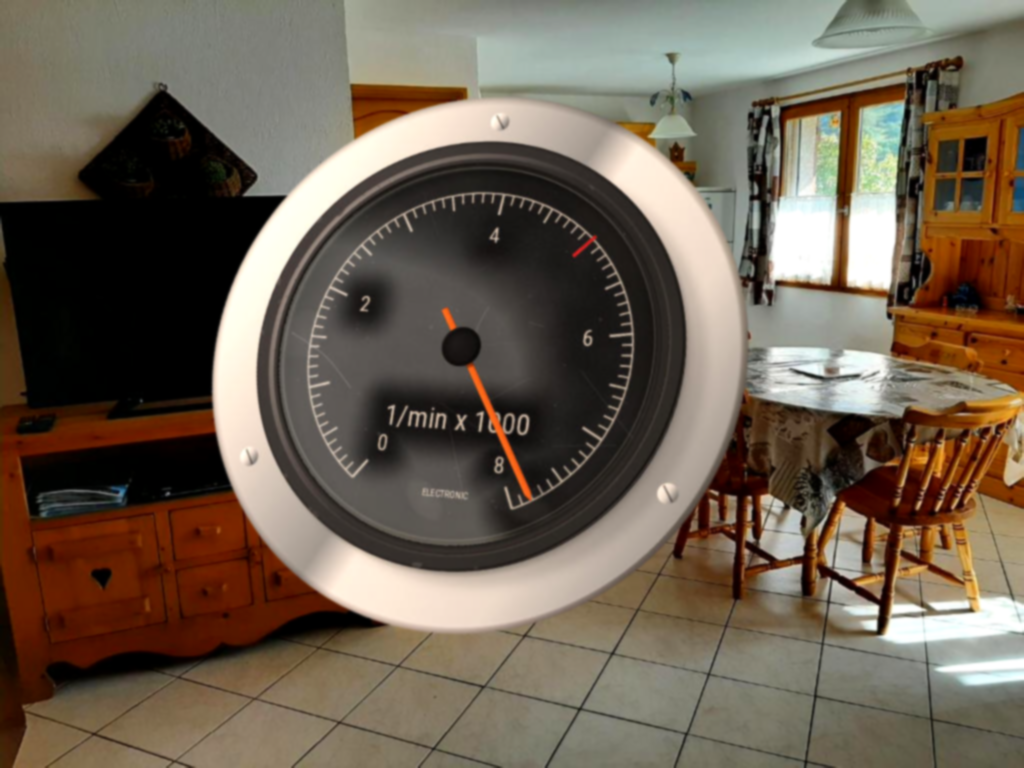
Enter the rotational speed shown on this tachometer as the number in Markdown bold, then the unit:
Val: **7800** rpm
